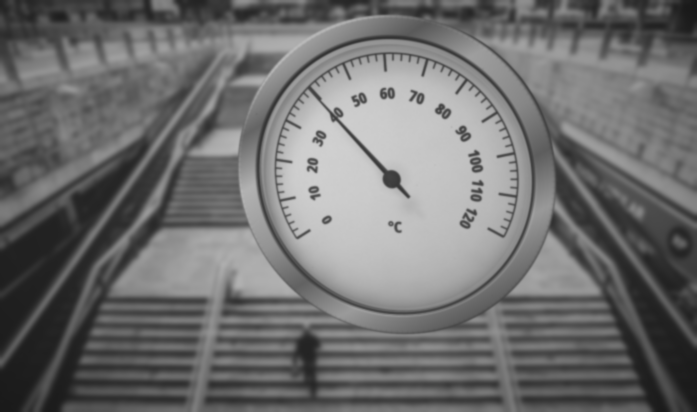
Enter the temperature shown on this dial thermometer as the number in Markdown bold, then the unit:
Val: **40** °C
